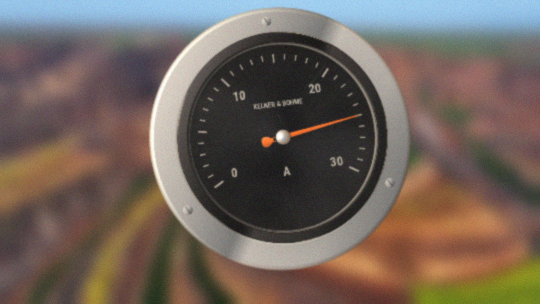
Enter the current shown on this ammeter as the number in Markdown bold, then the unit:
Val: **25** A
